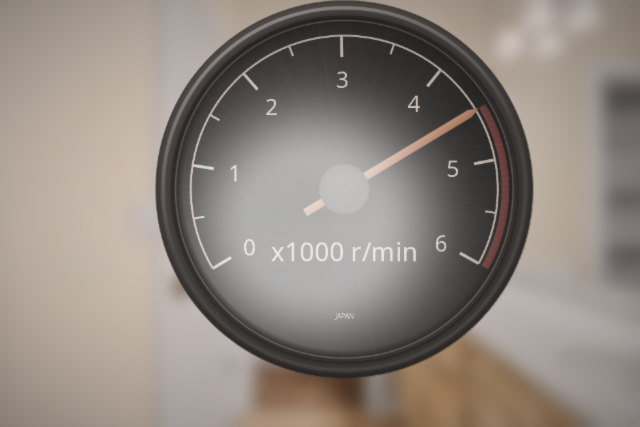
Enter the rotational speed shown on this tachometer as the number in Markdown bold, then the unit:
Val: **4500** rpm
